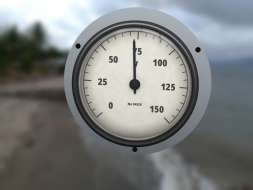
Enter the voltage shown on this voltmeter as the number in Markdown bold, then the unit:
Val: **72.5** V
